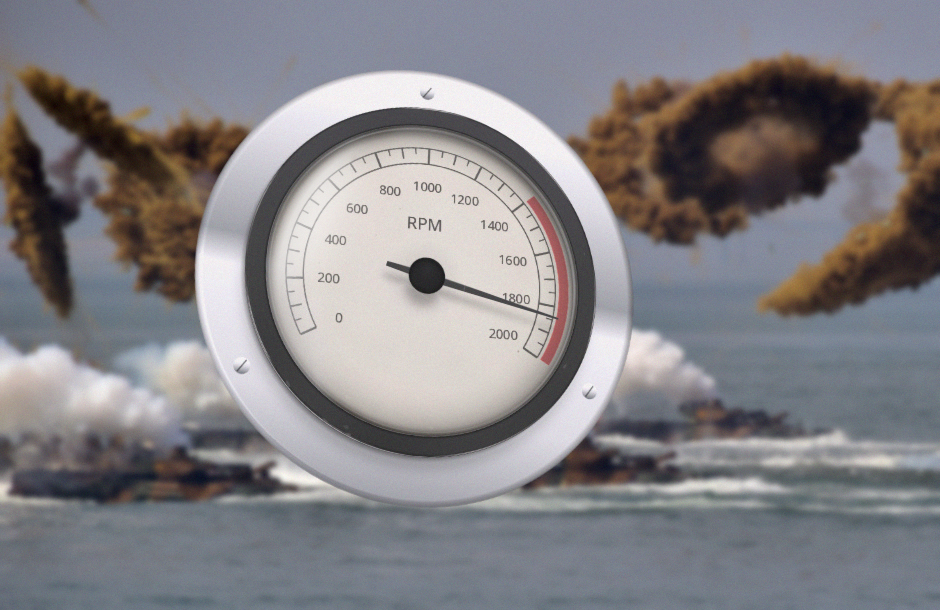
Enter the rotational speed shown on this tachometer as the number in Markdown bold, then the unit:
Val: **1850** rpm
